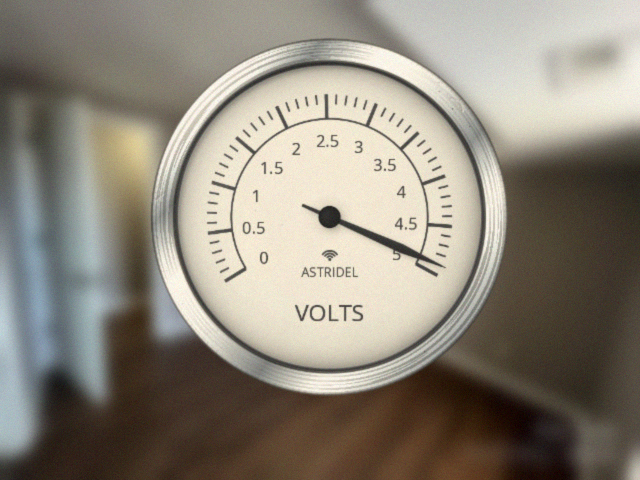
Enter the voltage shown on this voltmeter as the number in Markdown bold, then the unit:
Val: **4.9** V
